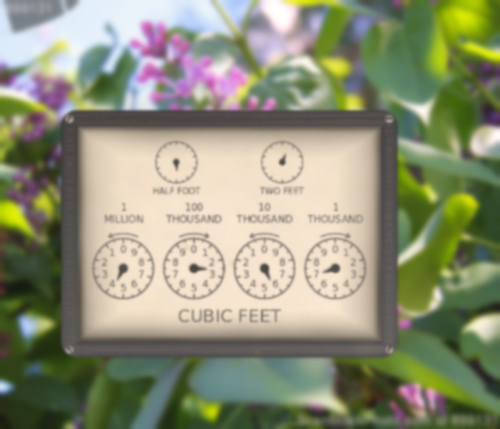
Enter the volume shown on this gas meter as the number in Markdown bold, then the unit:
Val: **425700** ft³
